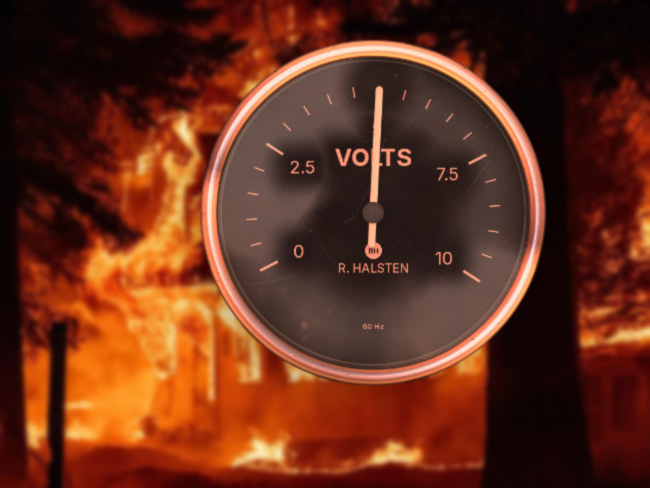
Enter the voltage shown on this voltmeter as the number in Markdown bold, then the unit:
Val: **5** V
